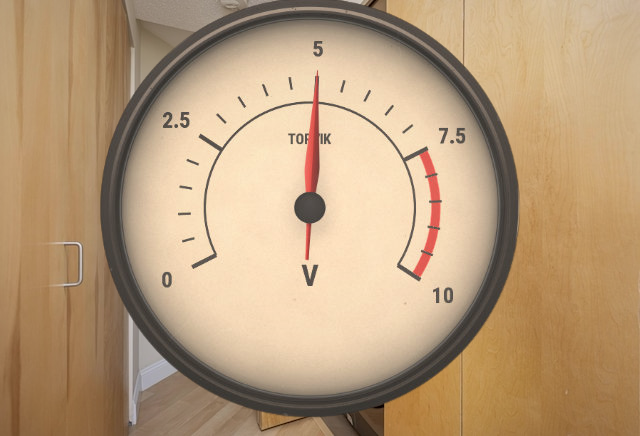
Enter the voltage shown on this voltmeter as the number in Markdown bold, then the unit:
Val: **5** V
